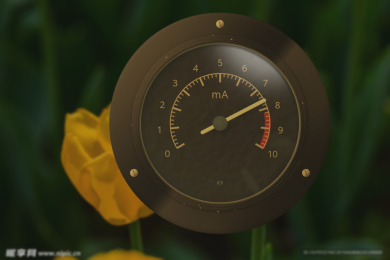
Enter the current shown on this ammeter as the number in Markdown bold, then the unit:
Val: **7.6** mA
